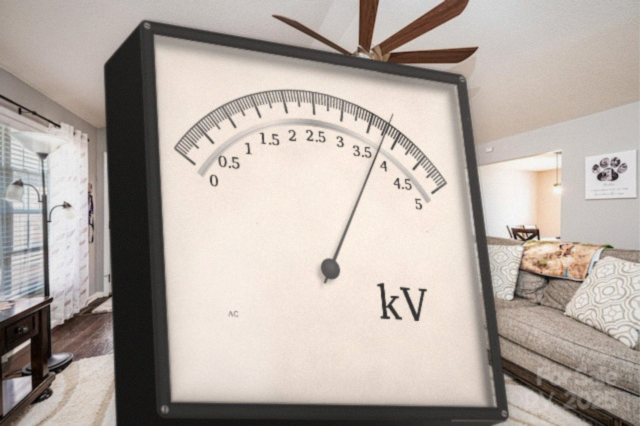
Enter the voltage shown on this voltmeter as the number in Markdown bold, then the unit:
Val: **3.75** kV
